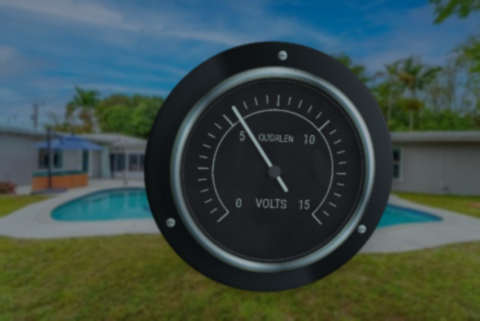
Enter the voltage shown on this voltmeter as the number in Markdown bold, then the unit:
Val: **5.5** V
